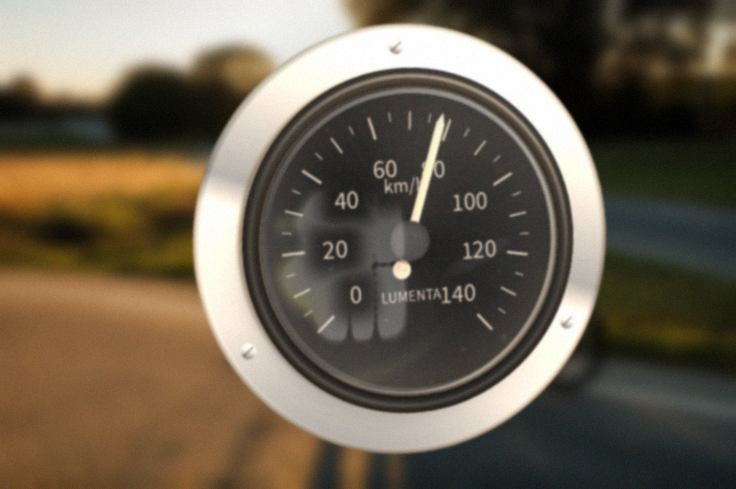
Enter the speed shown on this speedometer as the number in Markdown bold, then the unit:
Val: **77.5** km/h
